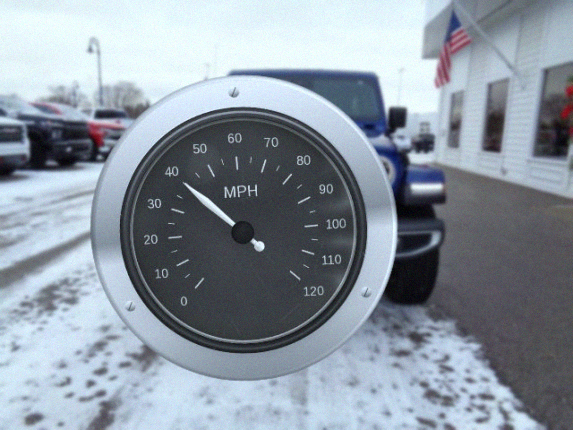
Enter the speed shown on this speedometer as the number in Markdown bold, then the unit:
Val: **40** mph
